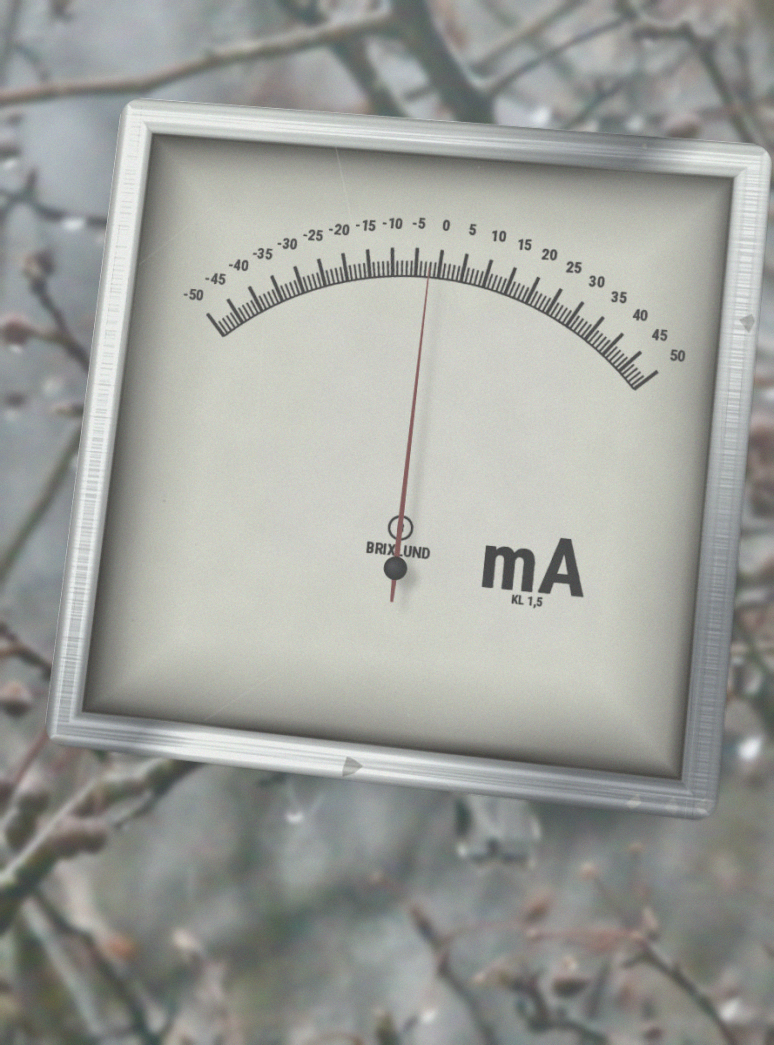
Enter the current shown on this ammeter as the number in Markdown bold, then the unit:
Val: **-2** mA
